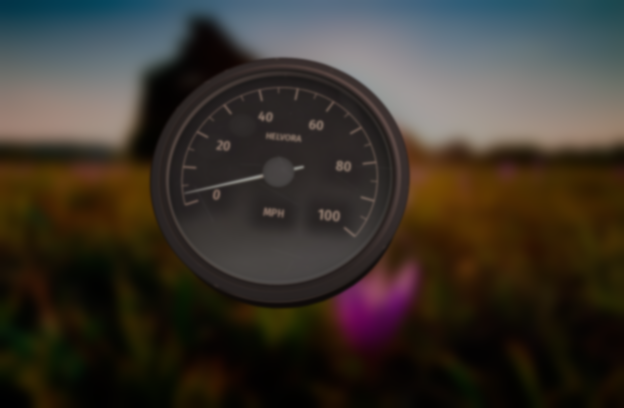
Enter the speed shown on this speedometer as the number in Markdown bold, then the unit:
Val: **2.5** mph
